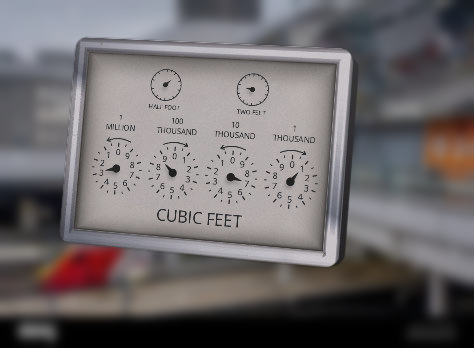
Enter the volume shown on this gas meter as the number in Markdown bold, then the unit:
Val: **287100** ft³
